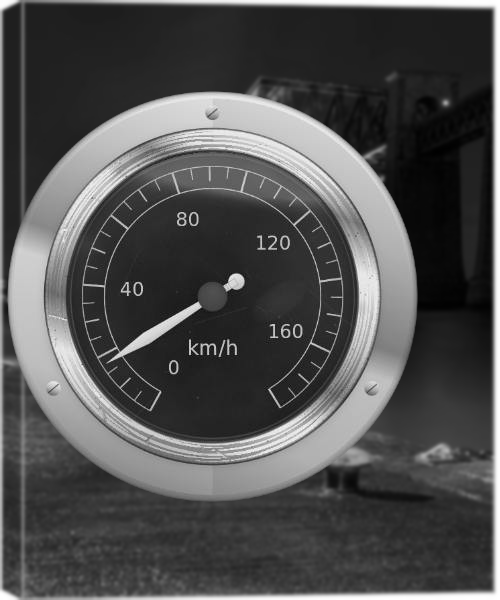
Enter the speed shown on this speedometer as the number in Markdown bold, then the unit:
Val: **17.5** km/h
